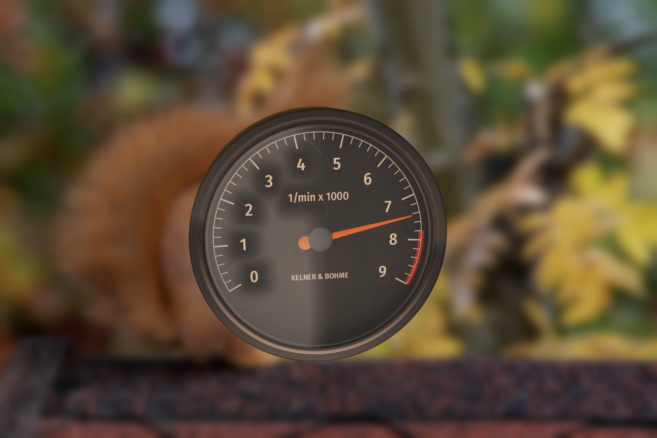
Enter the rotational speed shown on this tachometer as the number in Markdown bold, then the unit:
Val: **7400** rpm
